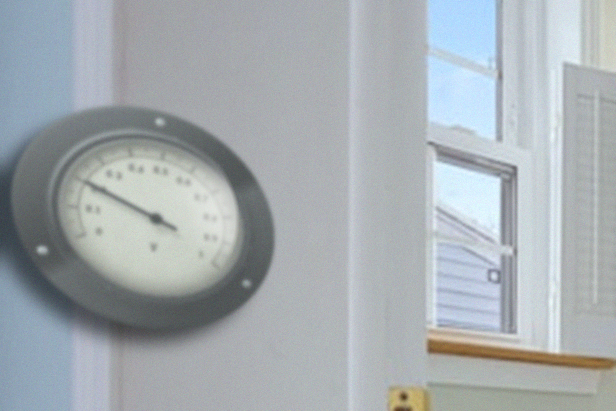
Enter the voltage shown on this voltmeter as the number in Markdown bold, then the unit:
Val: **0.2** V
